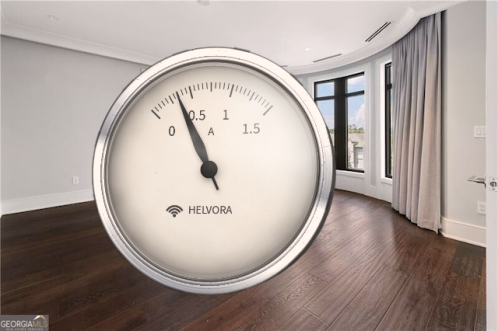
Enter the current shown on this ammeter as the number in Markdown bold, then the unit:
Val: **0.35** A
